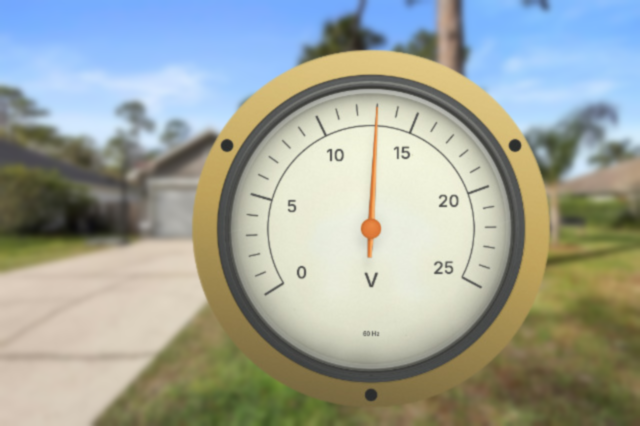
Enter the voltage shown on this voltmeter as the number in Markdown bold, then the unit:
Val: **13** V
